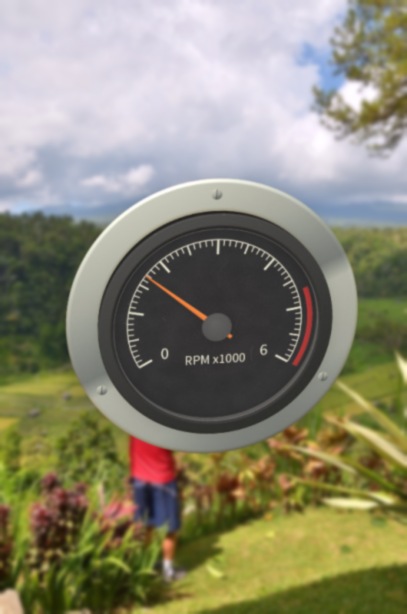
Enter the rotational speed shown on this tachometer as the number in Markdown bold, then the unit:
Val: **1700** rpm
